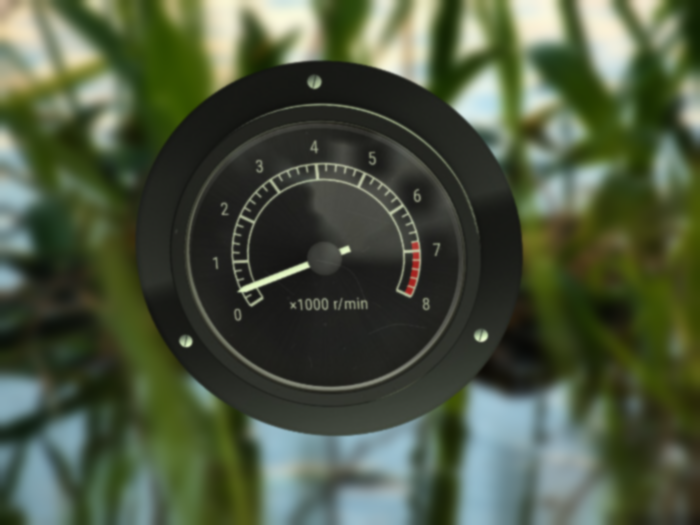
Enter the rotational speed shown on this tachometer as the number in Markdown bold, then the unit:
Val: **400** rpm
